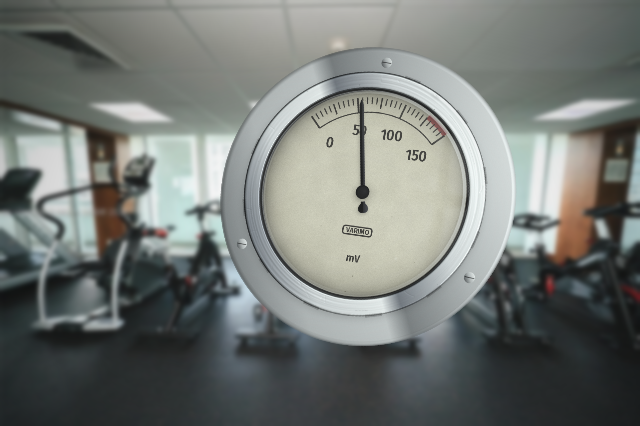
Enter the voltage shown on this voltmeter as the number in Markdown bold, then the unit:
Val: **55** mV
